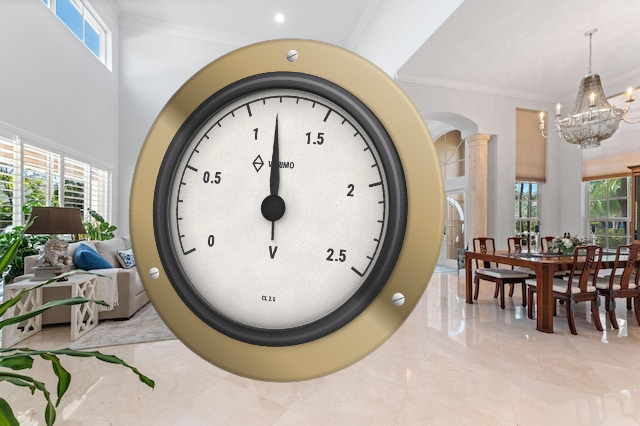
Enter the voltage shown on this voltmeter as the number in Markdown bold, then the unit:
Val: **1.2** V
